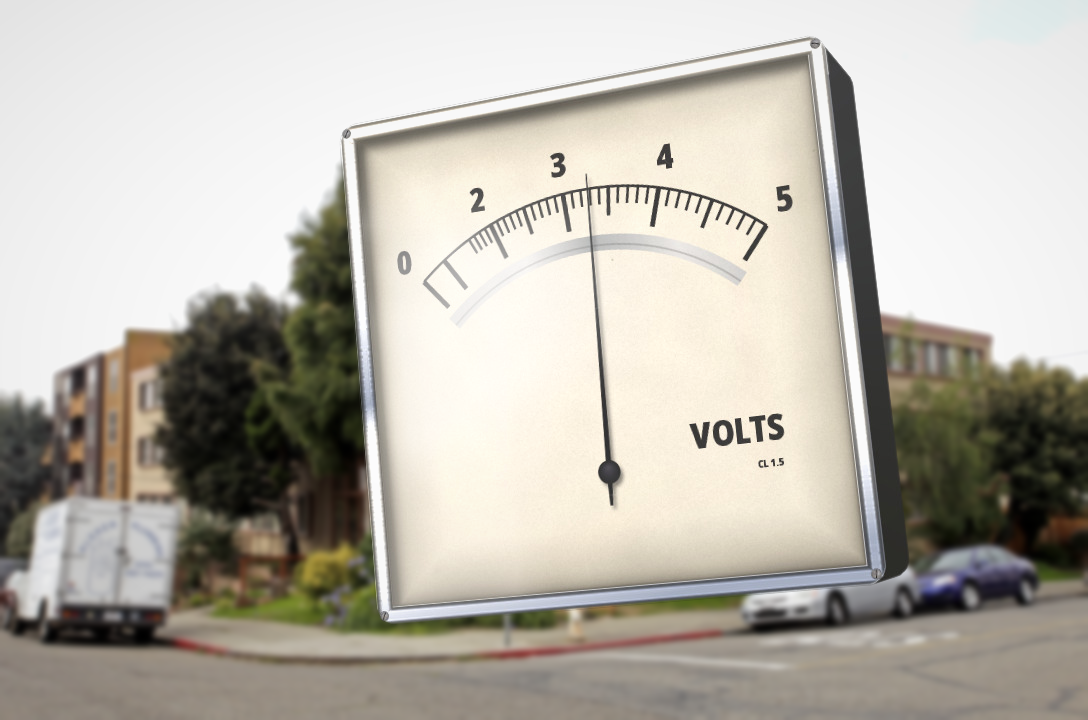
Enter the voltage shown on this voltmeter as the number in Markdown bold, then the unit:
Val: **3.3** V
